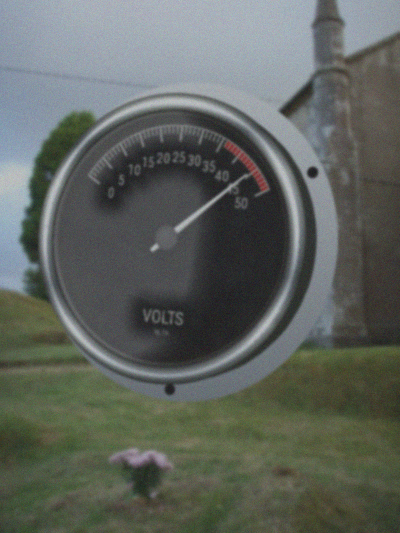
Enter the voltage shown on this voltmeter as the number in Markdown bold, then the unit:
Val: **45** V
